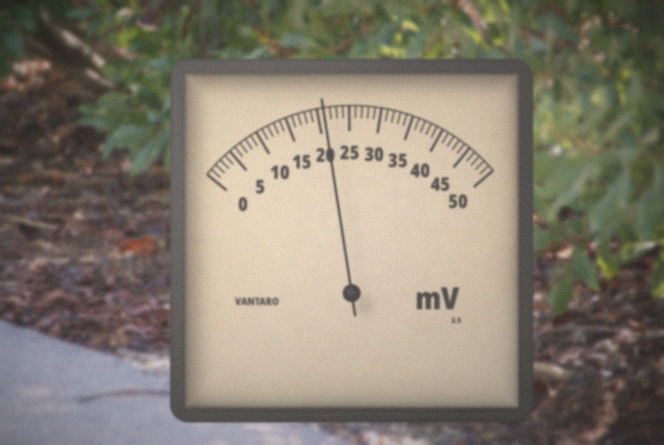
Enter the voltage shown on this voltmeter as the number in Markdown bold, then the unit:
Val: **21** mV
